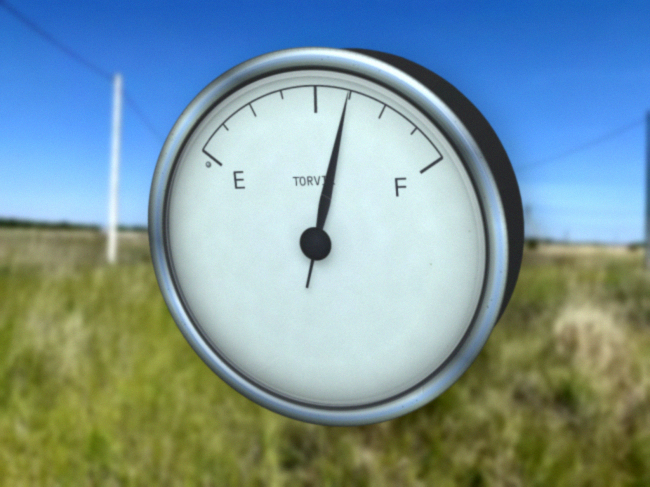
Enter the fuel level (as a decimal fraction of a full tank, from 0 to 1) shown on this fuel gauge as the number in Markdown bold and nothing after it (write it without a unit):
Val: **0.625**
